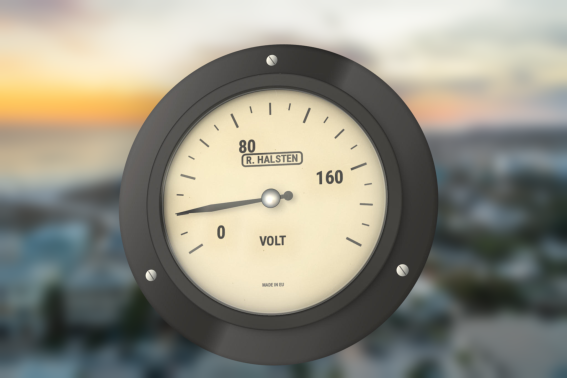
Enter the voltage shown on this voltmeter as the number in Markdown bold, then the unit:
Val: **20** V
